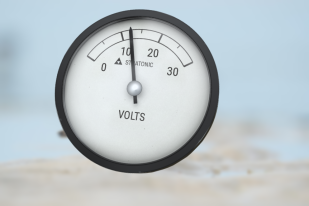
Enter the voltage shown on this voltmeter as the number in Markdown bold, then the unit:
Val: **12.5** V
